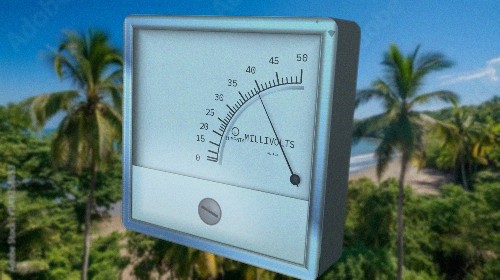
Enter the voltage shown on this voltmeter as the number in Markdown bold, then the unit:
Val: **40** mV
